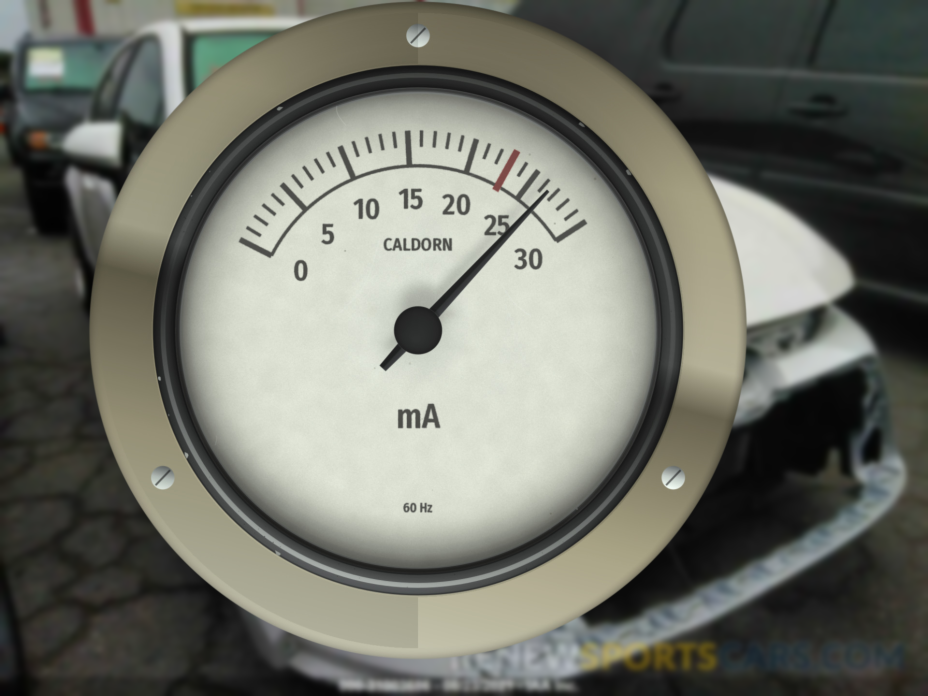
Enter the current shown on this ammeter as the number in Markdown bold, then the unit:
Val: **26.5** mA
